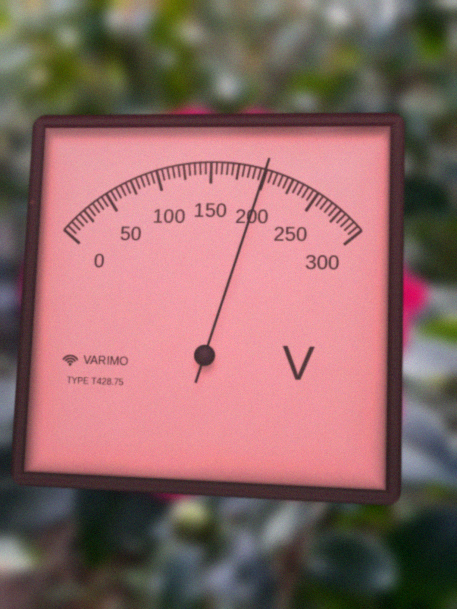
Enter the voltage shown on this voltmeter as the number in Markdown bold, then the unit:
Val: **200** V
